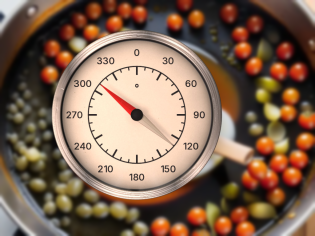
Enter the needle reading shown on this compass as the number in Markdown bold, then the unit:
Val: **310** °
